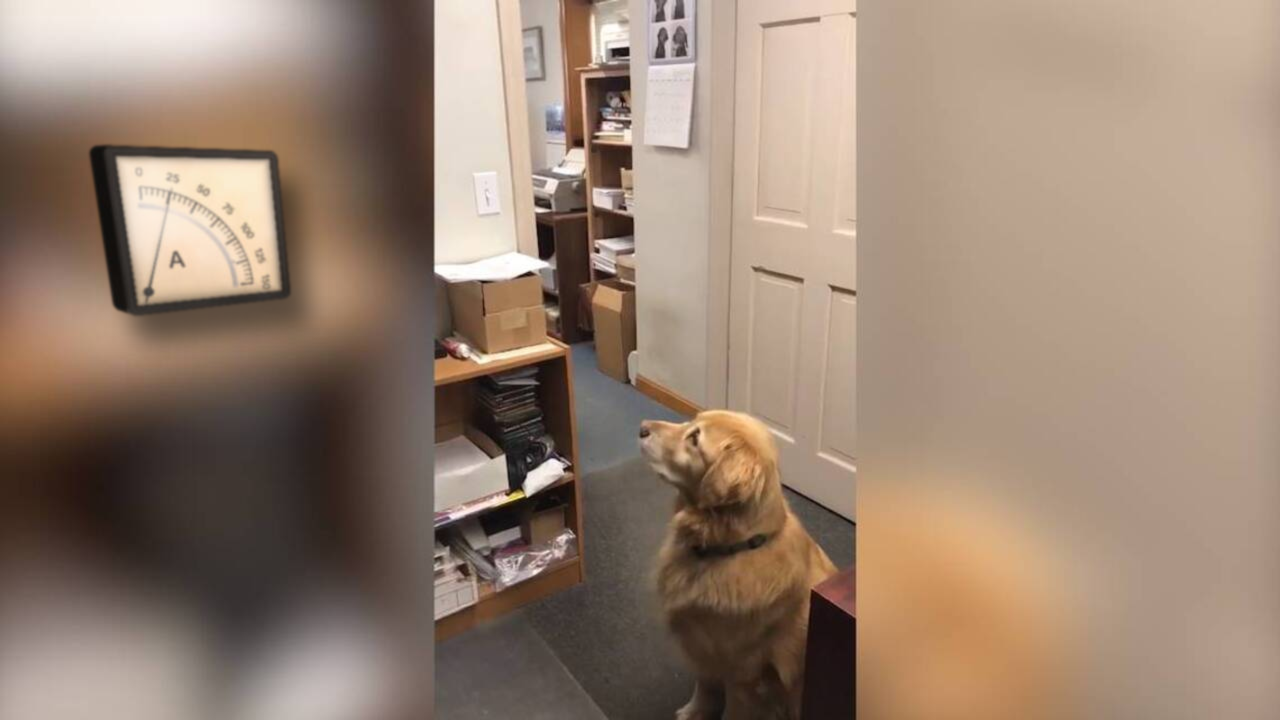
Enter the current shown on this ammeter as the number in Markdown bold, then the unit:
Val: **25** A
